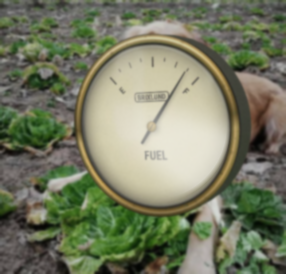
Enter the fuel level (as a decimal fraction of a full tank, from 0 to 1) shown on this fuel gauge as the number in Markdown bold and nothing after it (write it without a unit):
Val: **0.875**
